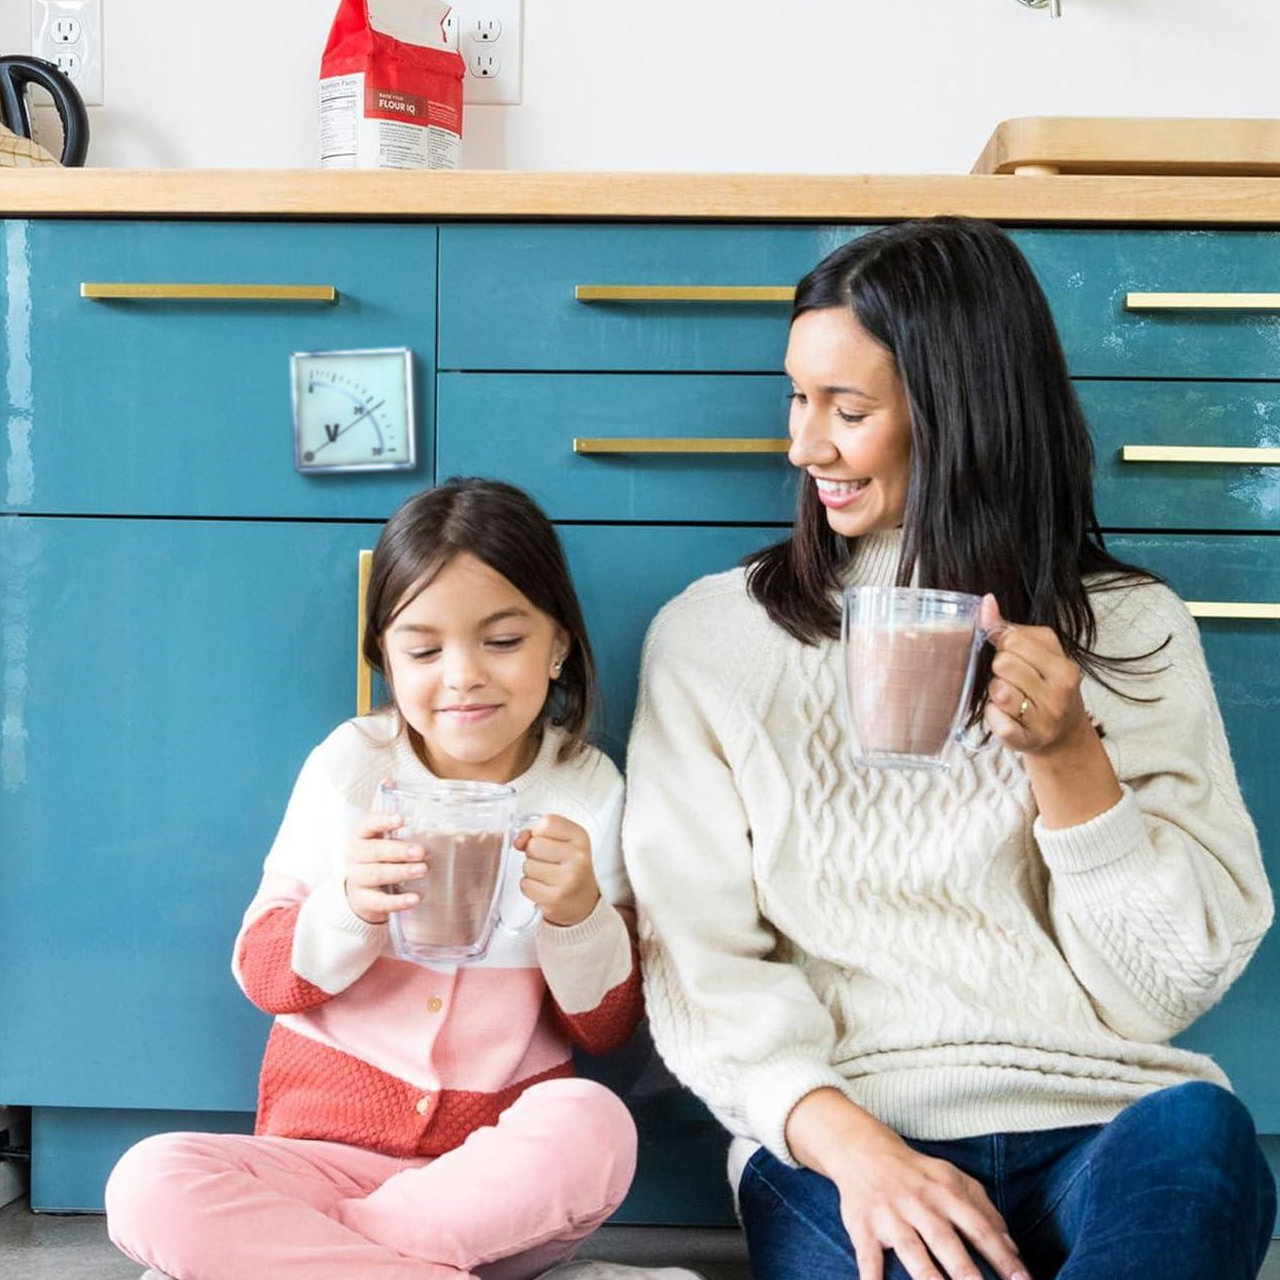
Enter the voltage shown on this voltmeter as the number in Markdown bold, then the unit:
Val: **22** V
